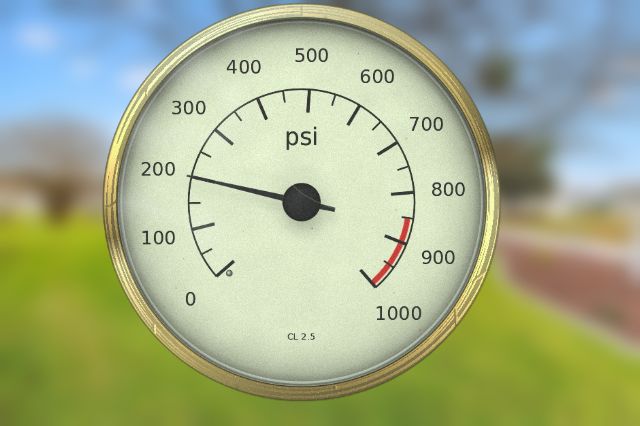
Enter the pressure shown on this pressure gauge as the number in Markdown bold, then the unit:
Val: **200** psi
